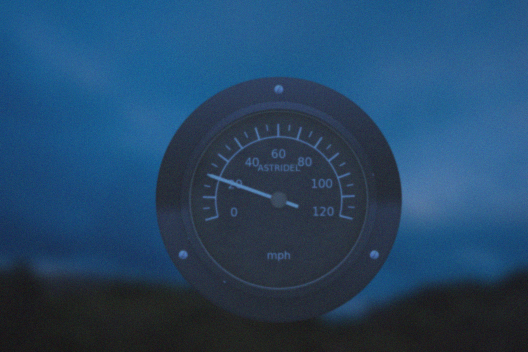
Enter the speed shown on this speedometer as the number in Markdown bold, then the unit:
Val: **20** mph
